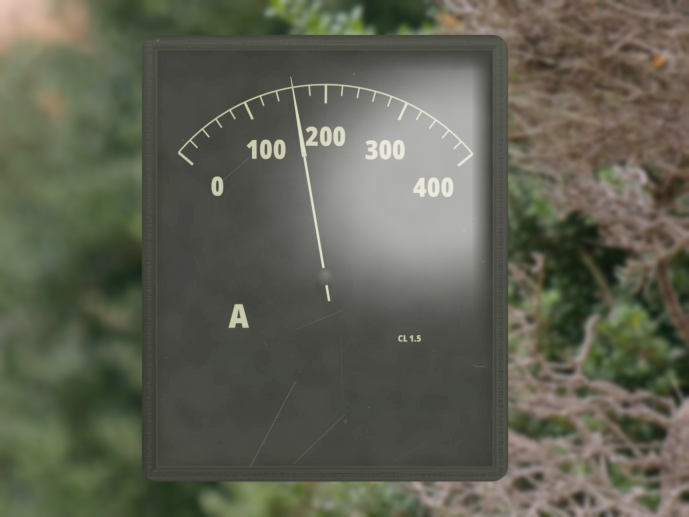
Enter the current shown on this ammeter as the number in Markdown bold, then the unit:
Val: **160** A
